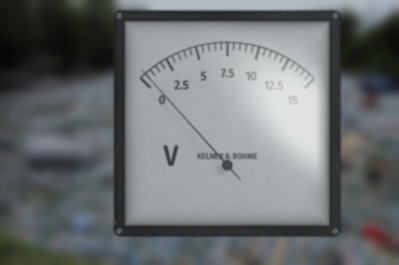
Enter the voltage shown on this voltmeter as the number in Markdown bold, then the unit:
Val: **0.5** V
